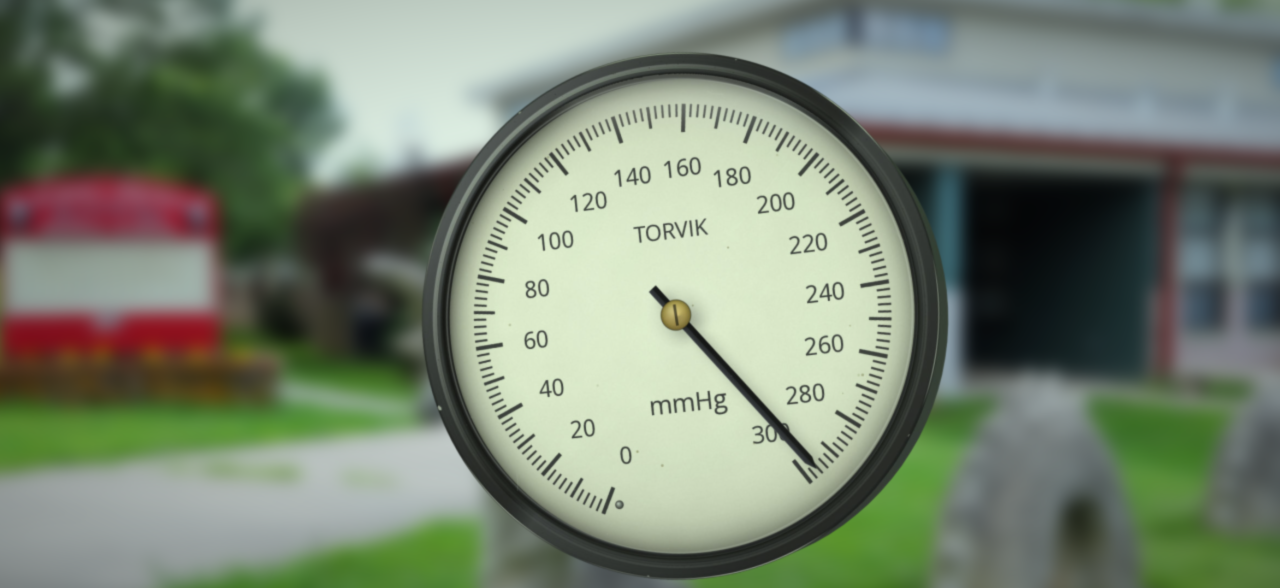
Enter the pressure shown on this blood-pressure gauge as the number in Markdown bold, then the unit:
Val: **296** mmHg
